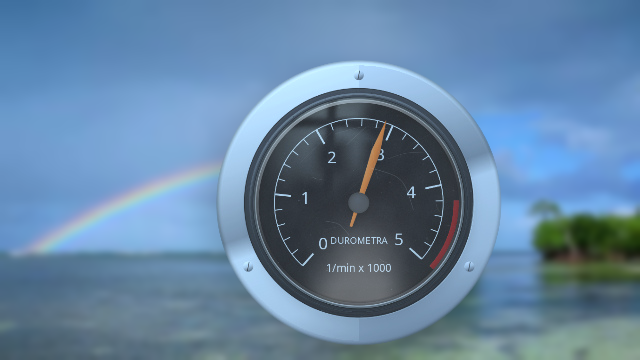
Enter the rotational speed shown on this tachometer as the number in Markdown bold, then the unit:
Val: **2900** rpm
